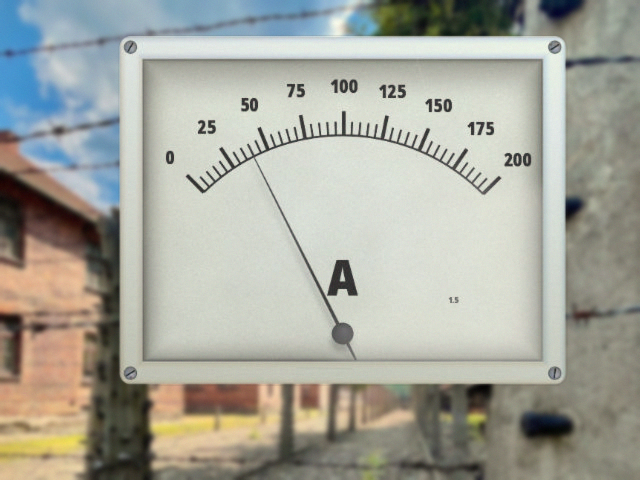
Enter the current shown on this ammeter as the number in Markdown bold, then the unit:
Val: **40** A
